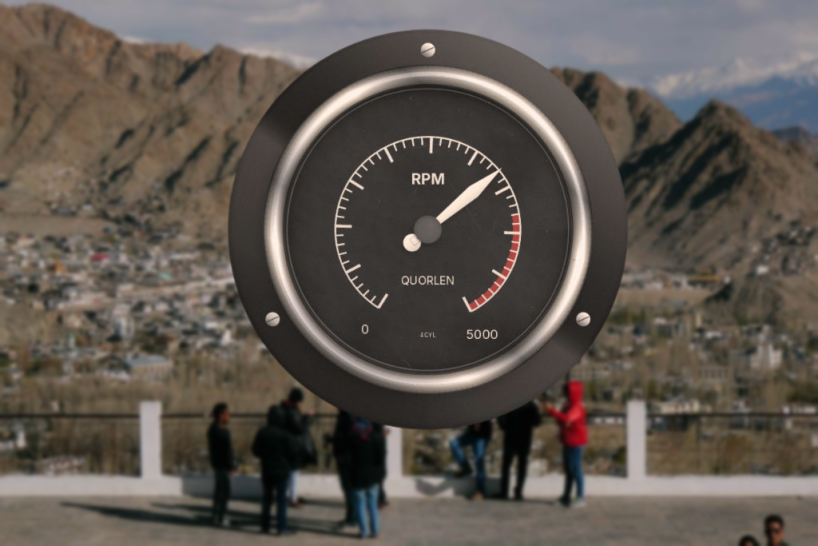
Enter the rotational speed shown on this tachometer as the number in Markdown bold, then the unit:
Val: **3300** rpm
